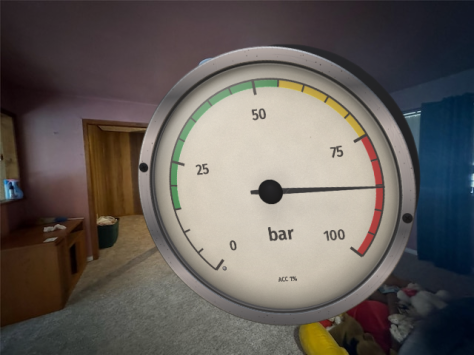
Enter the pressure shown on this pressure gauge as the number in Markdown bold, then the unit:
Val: **85** bar
